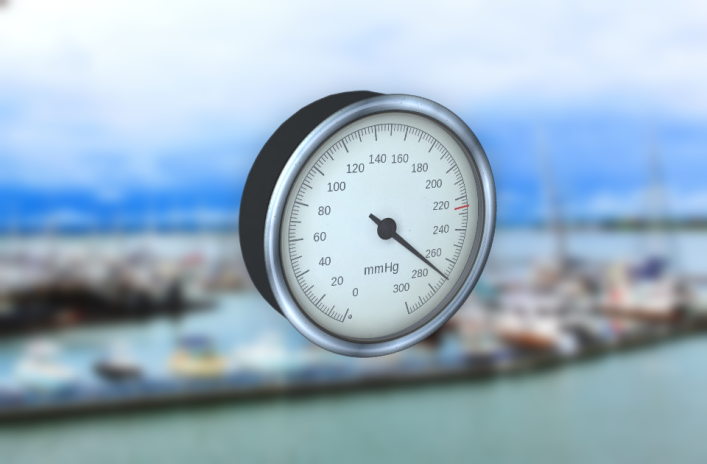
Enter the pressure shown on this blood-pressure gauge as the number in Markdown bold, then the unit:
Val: **270** mmHg
